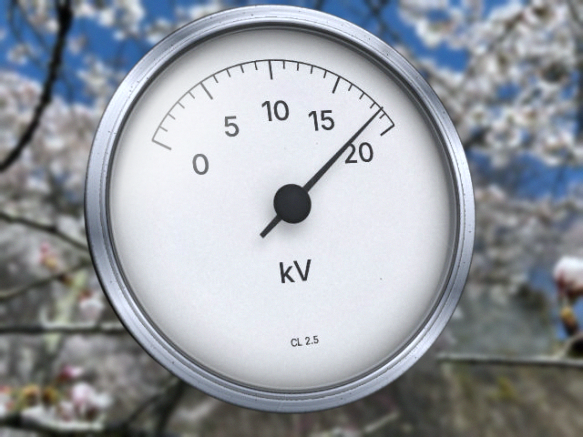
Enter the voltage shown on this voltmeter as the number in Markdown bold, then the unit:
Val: **18.5** kV
